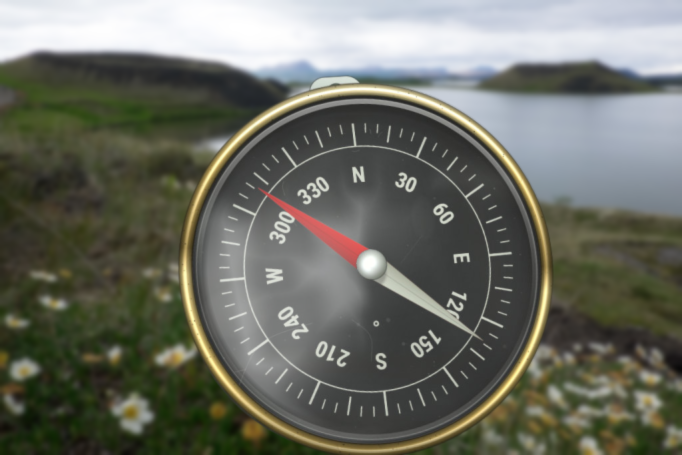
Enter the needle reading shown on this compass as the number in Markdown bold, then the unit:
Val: **310** °
